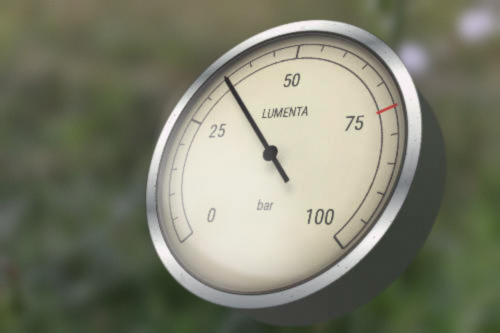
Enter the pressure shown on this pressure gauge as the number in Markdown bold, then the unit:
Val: **35** bar
